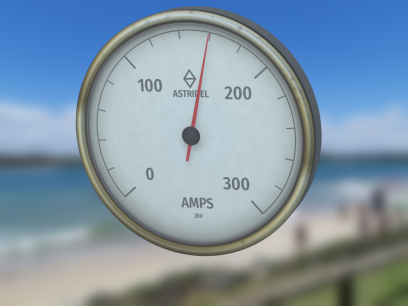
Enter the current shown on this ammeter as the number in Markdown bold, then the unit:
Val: **160** A
